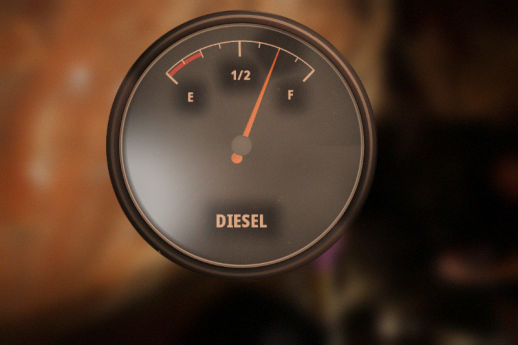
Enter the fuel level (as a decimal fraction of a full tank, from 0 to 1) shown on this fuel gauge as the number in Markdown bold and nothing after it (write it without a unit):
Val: **0.75**
